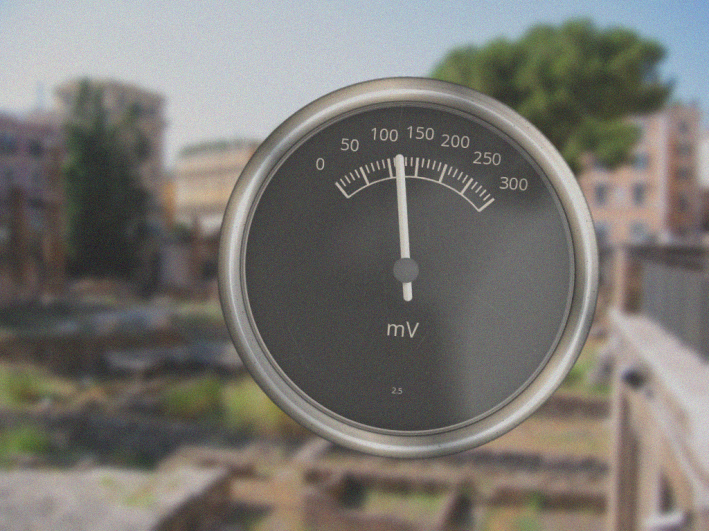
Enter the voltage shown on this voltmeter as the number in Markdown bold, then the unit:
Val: **120** mV
